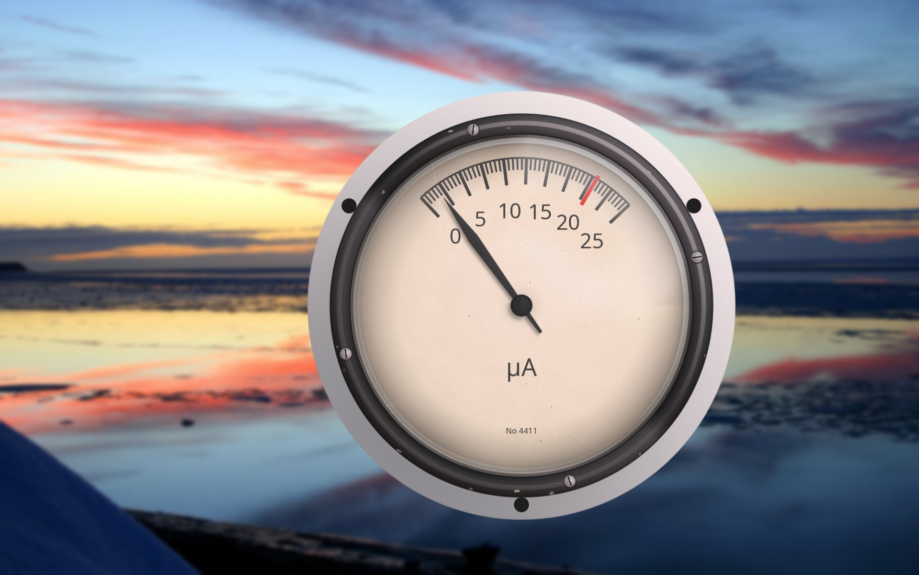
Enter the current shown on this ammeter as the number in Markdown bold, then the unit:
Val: **2** µA
